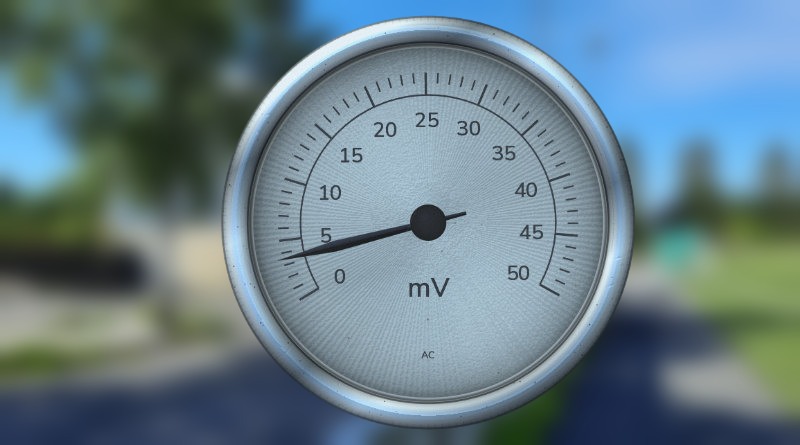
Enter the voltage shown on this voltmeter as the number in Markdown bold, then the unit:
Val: **3.5** mV
